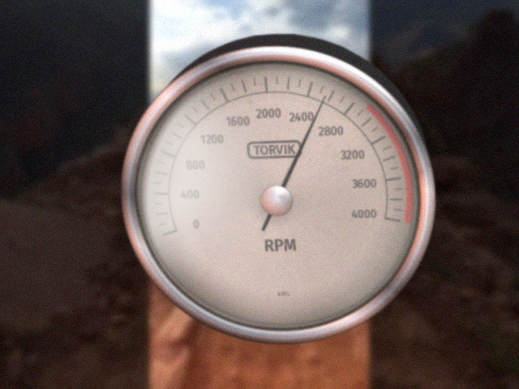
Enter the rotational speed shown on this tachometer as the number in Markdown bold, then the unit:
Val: **2550** rpm
